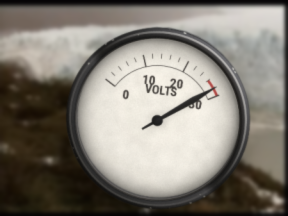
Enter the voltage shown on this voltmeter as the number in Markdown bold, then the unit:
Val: **28** V
